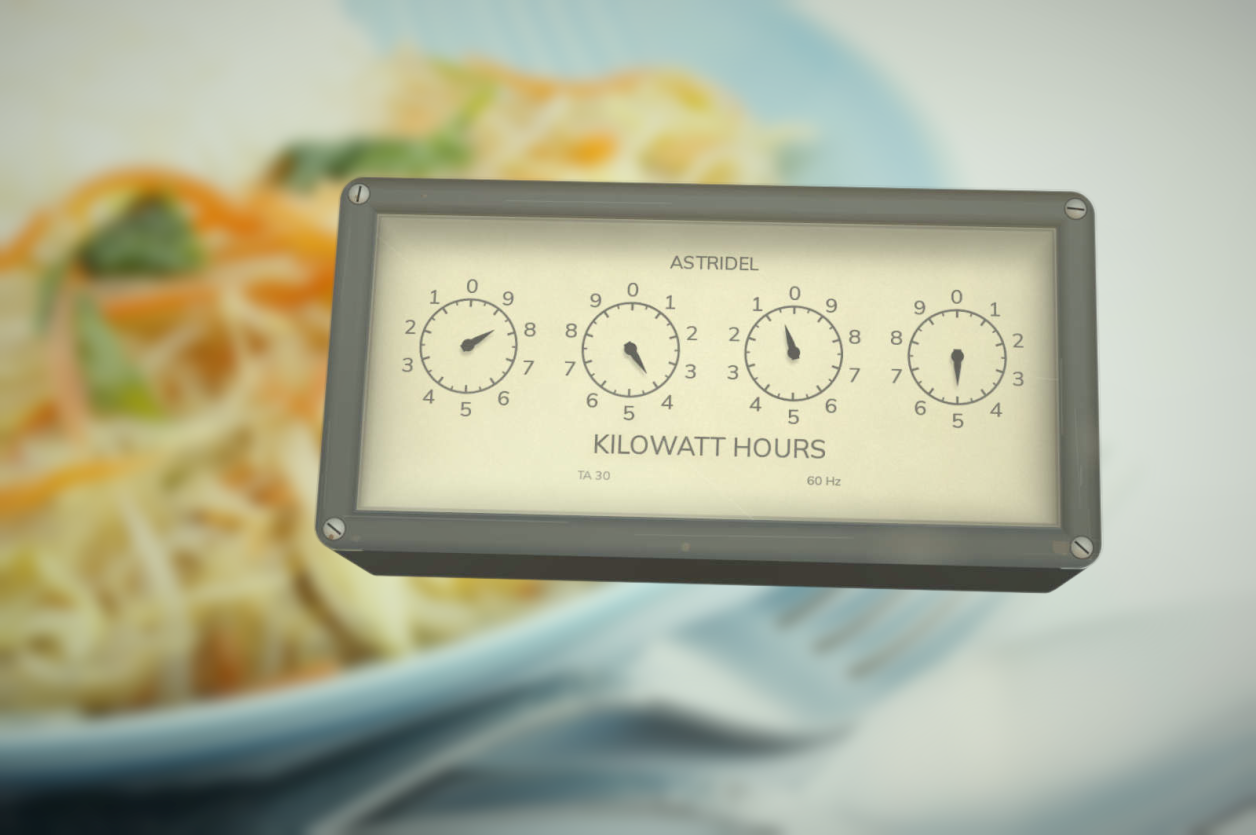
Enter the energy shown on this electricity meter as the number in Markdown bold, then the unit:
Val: **8405** kWh
